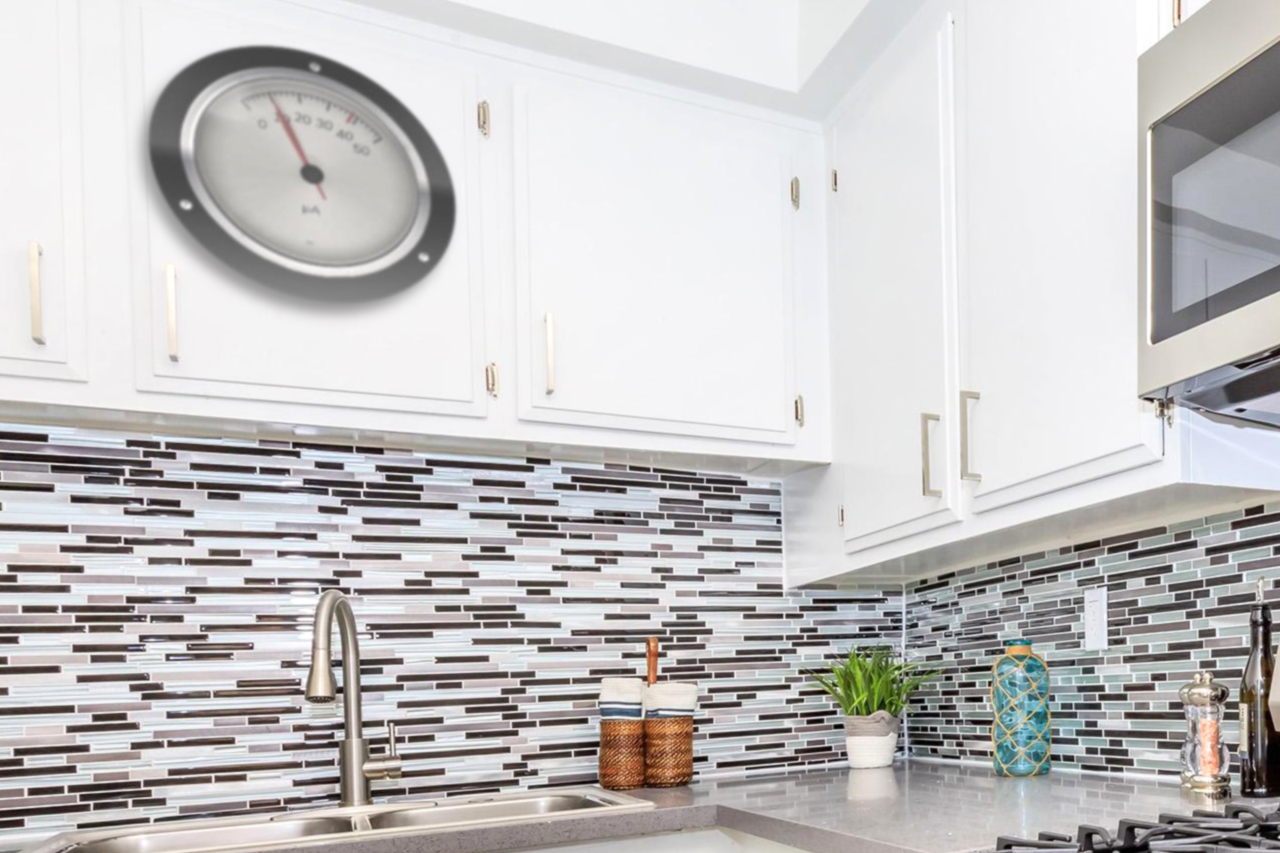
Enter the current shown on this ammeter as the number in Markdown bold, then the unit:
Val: **10** µA
